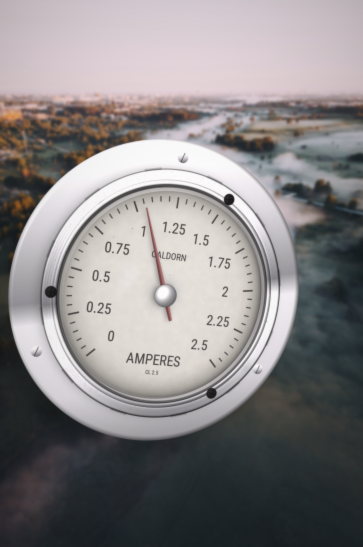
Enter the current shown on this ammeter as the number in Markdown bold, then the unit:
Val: **1.05** A
